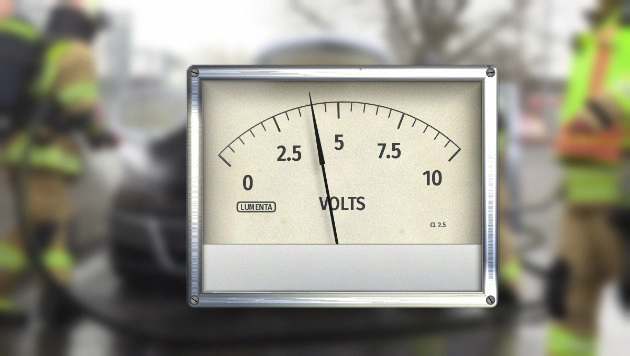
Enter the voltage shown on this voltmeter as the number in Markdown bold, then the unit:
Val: **4** V
